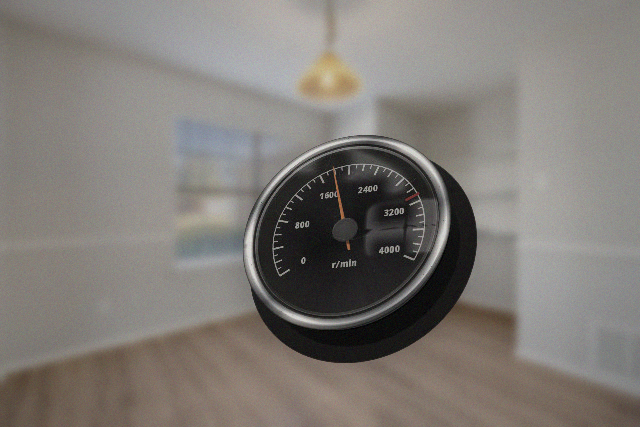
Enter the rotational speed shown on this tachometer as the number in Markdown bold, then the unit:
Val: **1800** rpm
